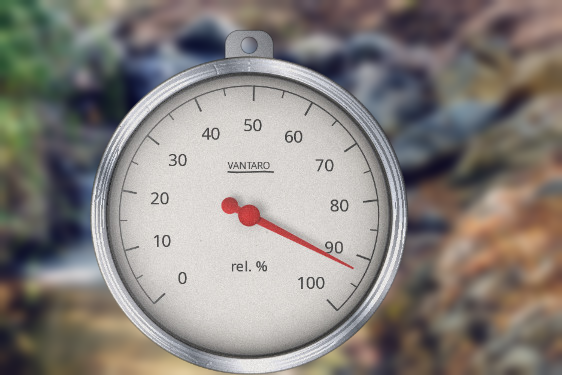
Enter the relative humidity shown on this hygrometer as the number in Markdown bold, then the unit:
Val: **92.5** %
